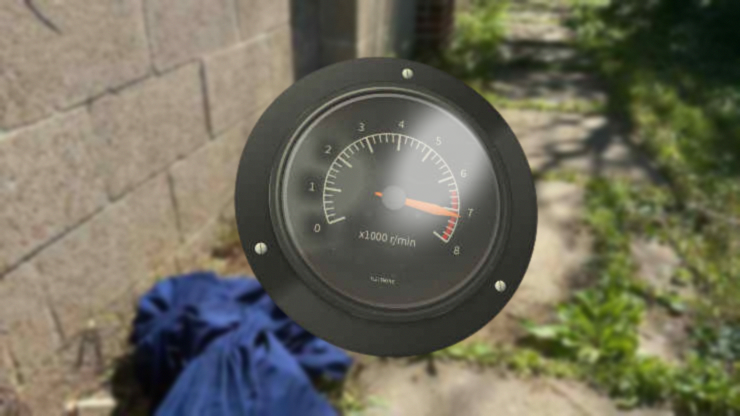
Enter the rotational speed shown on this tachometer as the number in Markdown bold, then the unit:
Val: **7200** rpm
